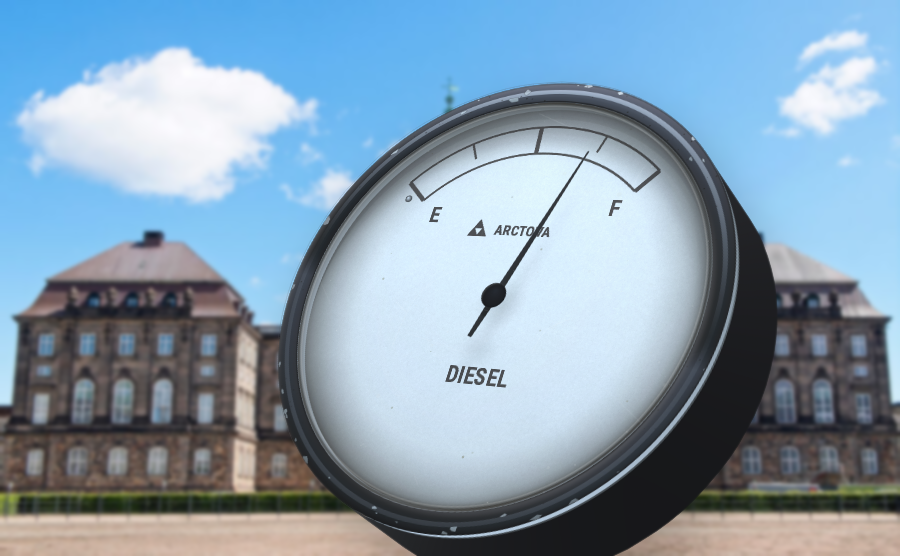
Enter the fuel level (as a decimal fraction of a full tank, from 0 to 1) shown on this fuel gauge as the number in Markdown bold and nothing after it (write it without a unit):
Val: **0.75**
